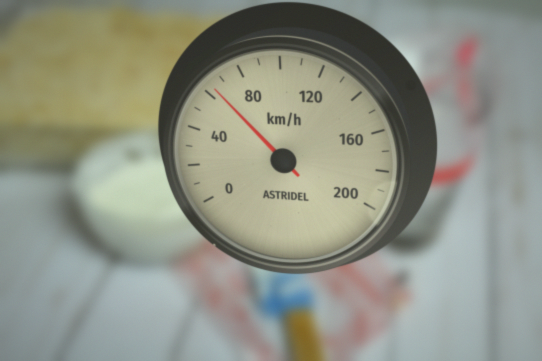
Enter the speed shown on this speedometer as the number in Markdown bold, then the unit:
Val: **65** km/h
